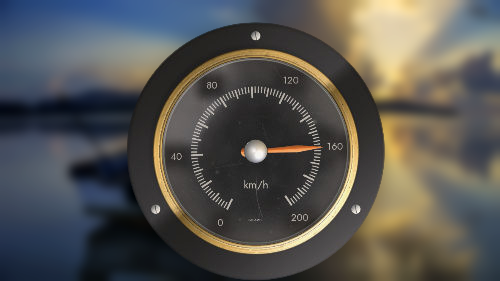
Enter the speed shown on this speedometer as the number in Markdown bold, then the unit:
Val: **160** km/h
